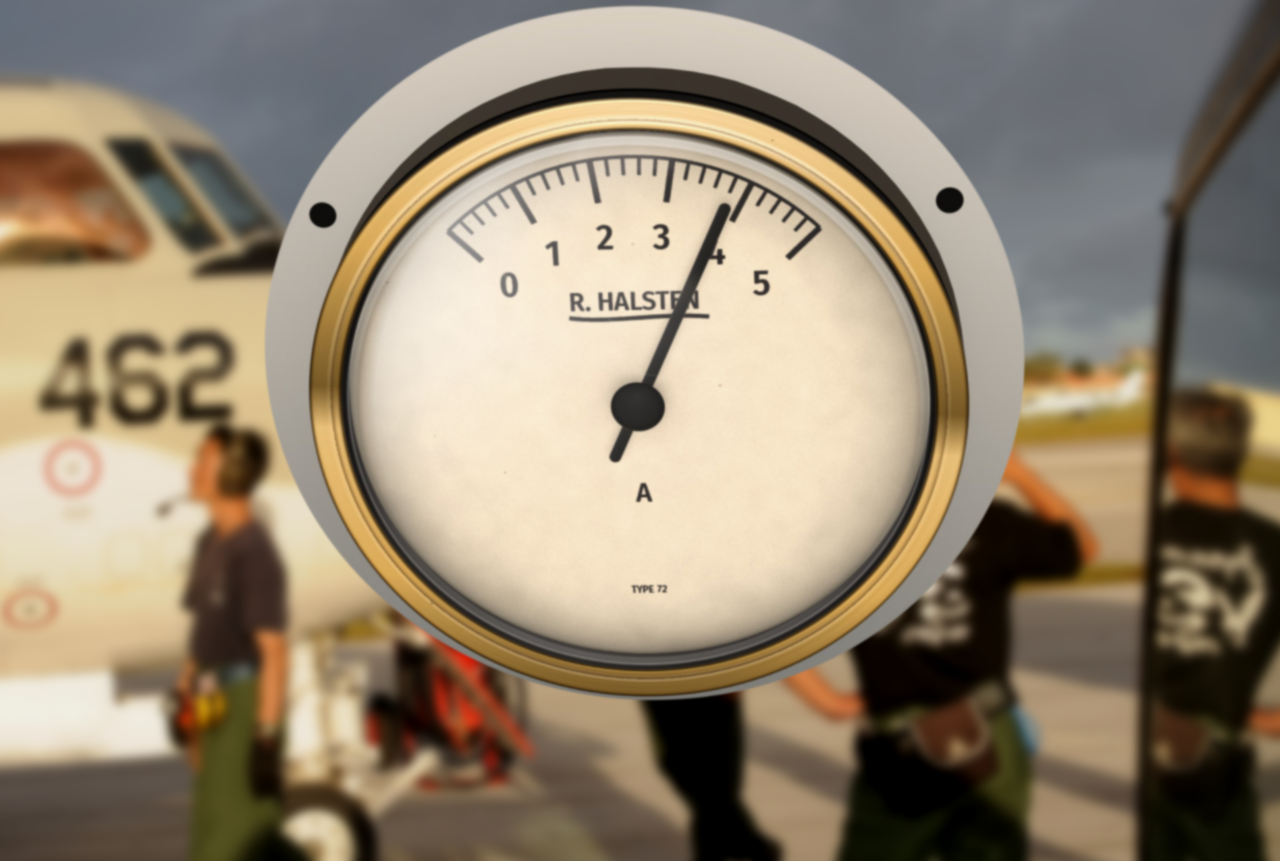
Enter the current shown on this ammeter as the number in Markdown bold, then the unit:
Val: **3.8** A
